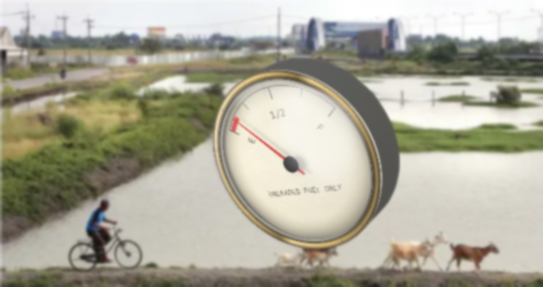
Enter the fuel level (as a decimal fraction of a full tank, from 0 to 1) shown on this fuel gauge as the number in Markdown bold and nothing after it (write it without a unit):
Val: **0.125**
